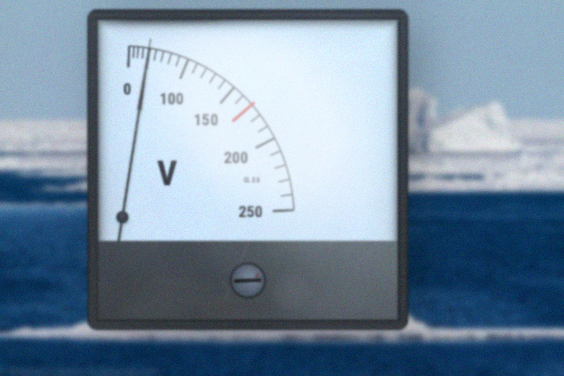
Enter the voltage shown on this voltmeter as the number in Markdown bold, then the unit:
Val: **50** V
